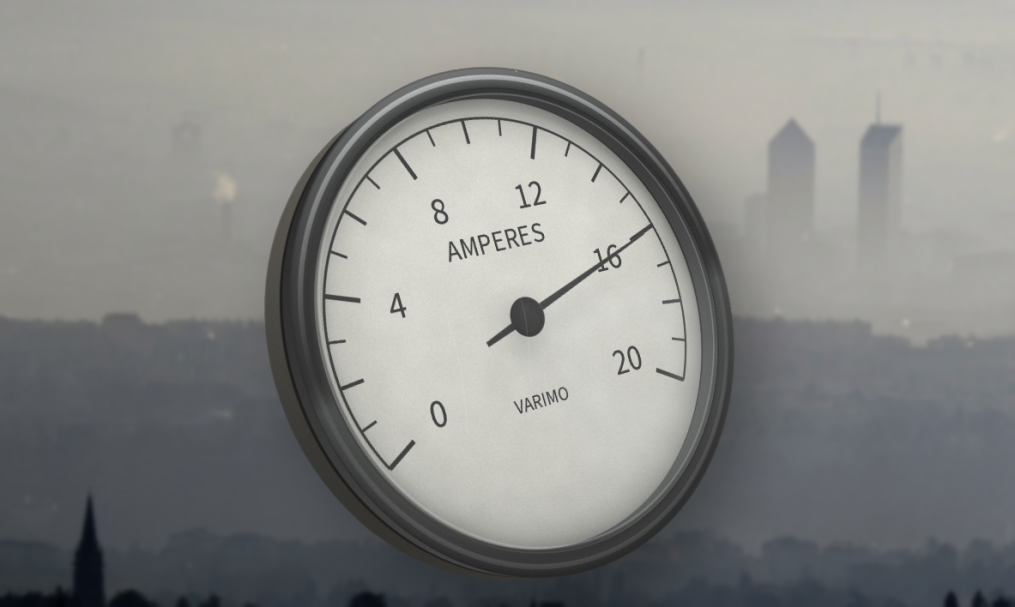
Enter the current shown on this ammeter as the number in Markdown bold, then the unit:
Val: **16** A
